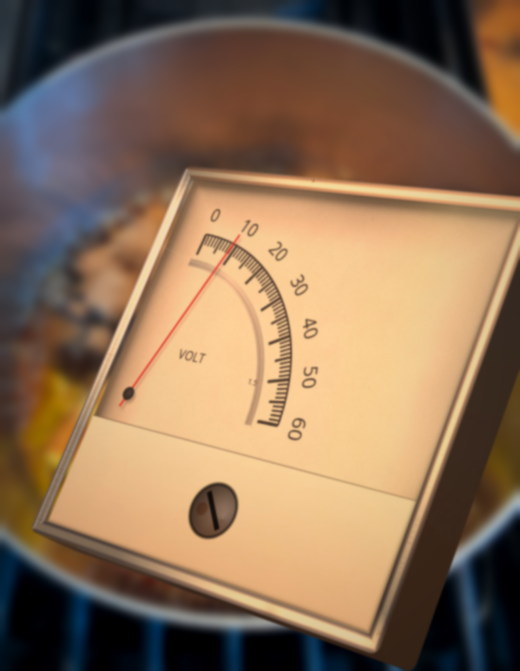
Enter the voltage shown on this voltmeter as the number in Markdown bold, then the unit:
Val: **10** V
